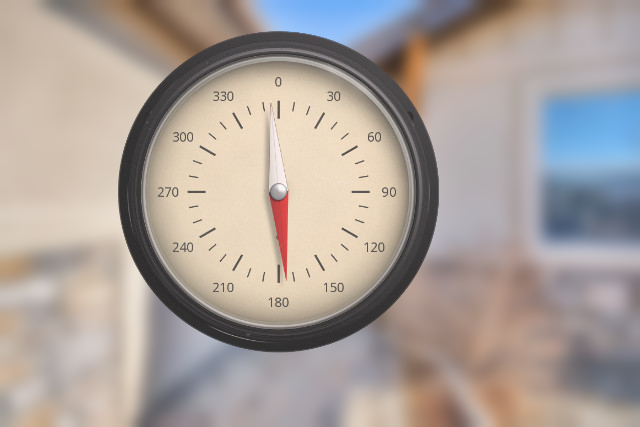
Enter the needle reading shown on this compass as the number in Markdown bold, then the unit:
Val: **175** °
